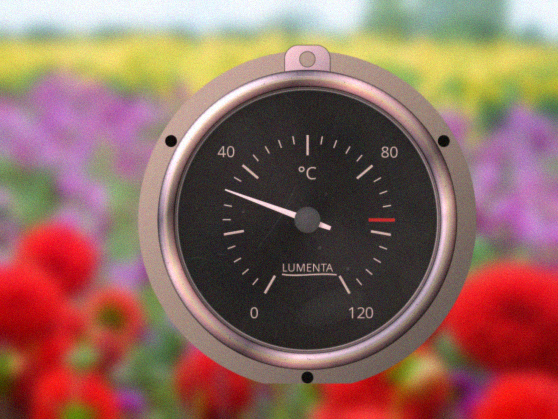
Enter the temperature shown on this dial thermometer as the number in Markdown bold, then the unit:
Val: **32** °C
